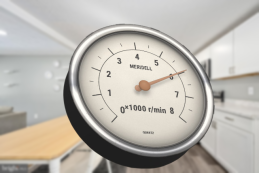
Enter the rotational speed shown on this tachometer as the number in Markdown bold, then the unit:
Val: **6000** rpm
